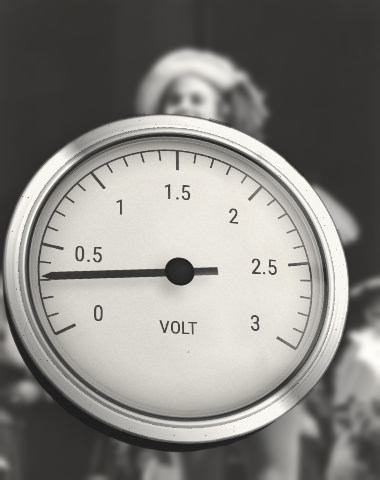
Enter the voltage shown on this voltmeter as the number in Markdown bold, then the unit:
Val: **0.3** V
